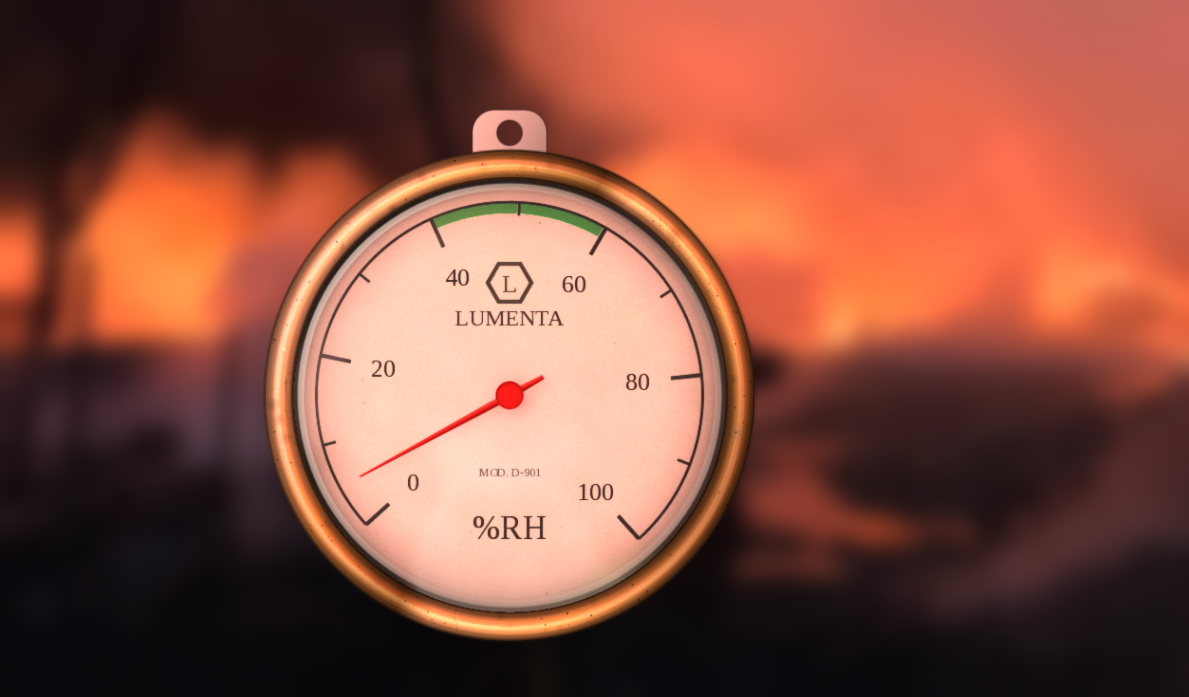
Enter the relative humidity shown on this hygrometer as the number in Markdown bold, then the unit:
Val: **5** %
